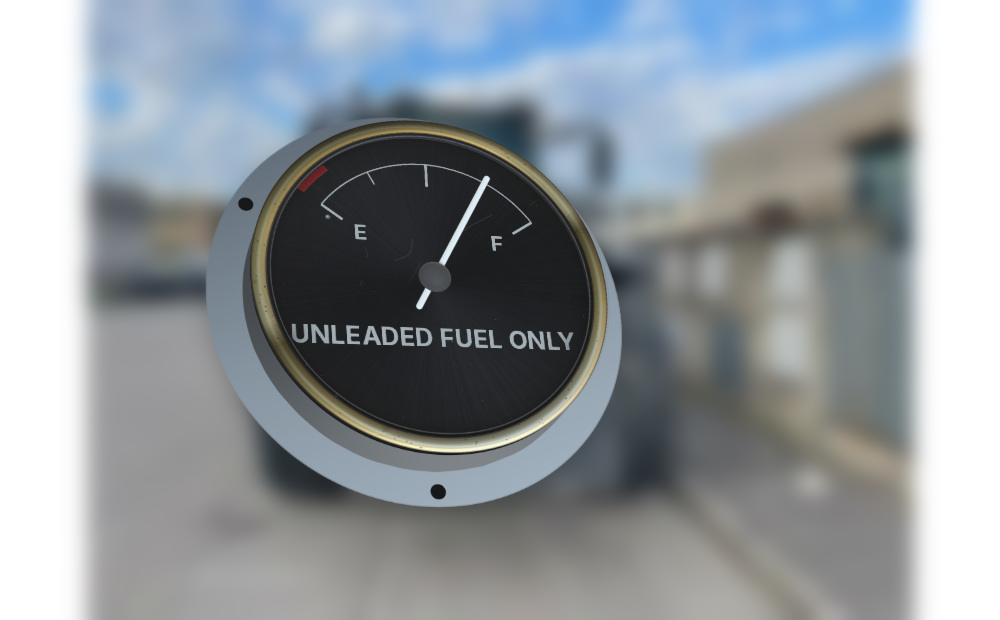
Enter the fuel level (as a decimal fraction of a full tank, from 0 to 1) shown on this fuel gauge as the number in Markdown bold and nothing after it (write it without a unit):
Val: **0.75**
